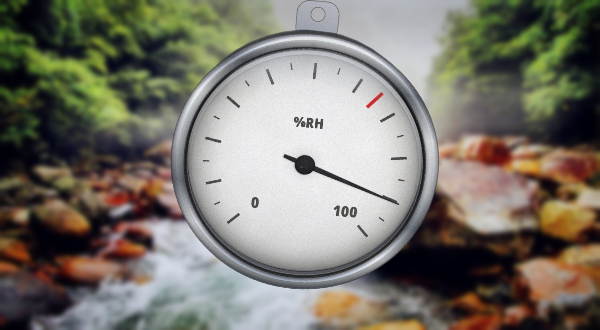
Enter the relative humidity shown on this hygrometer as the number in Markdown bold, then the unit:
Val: **90** %
